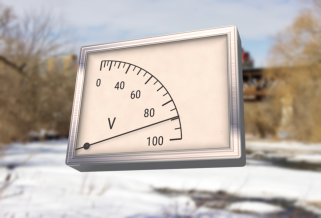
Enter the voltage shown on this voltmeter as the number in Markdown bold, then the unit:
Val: **90** V
